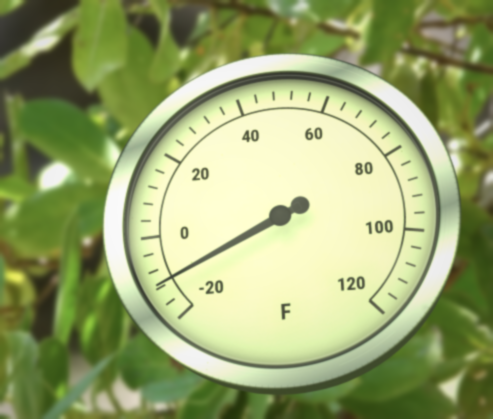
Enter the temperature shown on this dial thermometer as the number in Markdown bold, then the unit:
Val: **-12** °F
